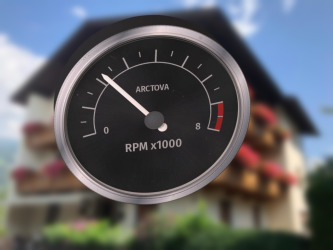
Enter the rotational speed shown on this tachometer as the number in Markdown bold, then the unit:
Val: **2250** rpm
